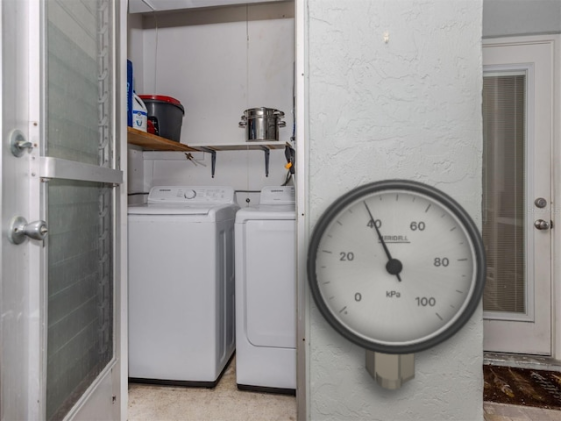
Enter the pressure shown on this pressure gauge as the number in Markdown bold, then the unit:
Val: **40** kPa
